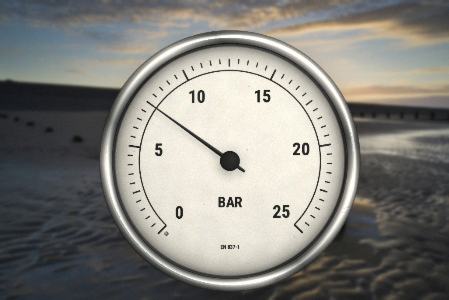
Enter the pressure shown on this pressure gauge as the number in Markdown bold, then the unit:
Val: **7.5** bar
